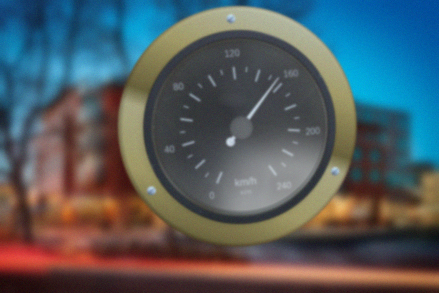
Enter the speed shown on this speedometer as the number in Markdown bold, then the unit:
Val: **155** km/h
